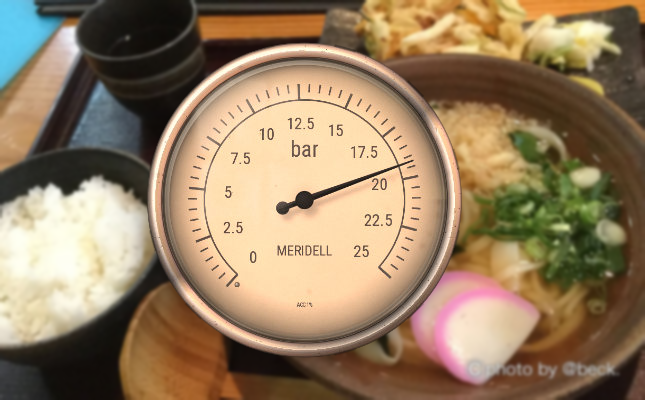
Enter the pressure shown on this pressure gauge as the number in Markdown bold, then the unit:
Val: **19.25** bar
